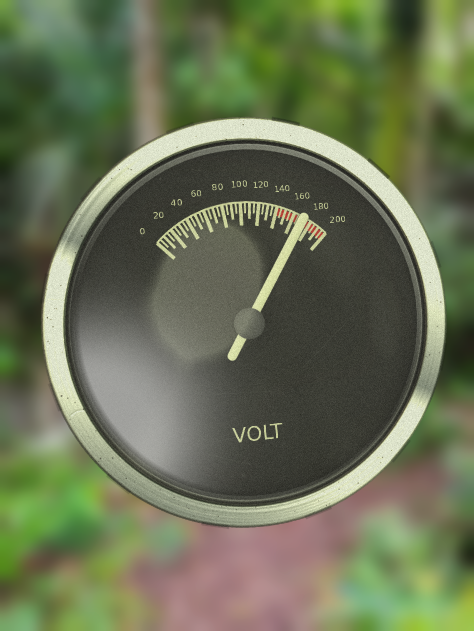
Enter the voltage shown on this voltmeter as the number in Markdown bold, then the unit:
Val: **170** V
